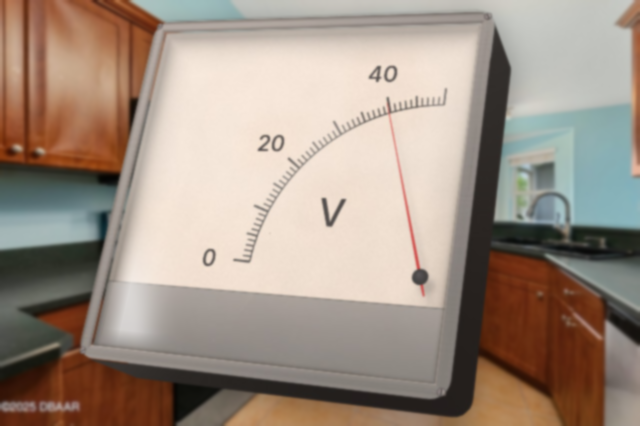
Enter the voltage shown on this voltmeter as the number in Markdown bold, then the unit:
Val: **40** V
